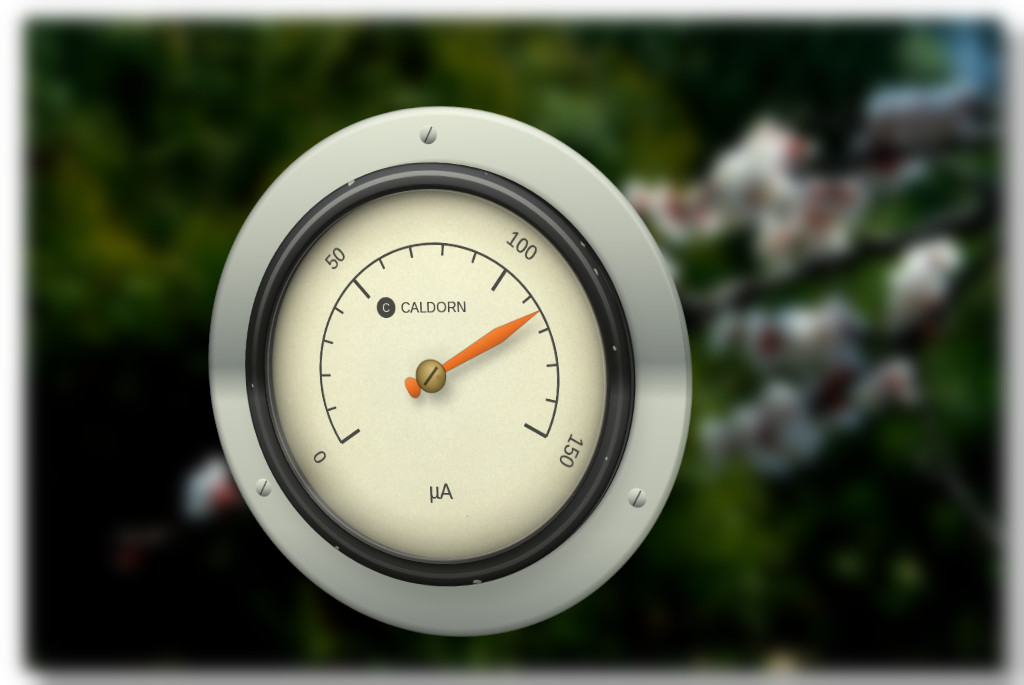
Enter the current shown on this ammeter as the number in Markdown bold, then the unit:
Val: **115** µA
